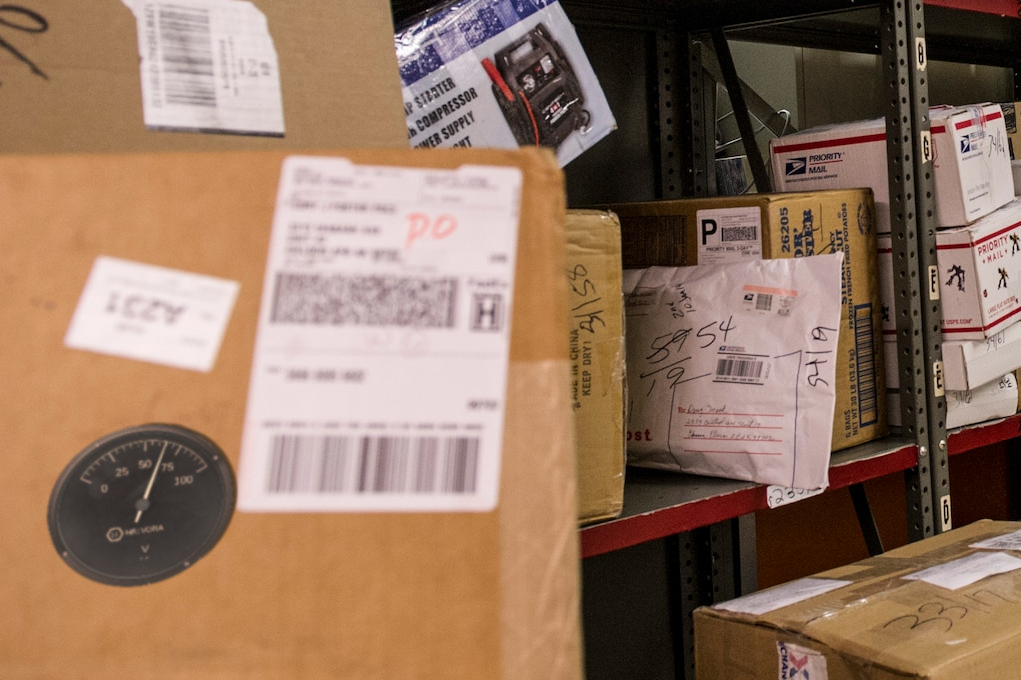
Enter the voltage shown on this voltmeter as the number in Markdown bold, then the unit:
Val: **65** V
